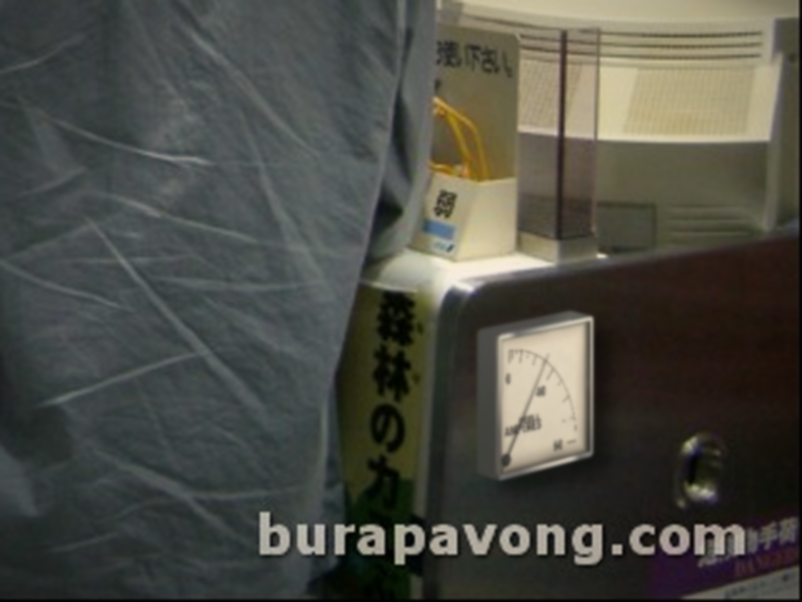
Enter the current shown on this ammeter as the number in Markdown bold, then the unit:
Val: **35** A
